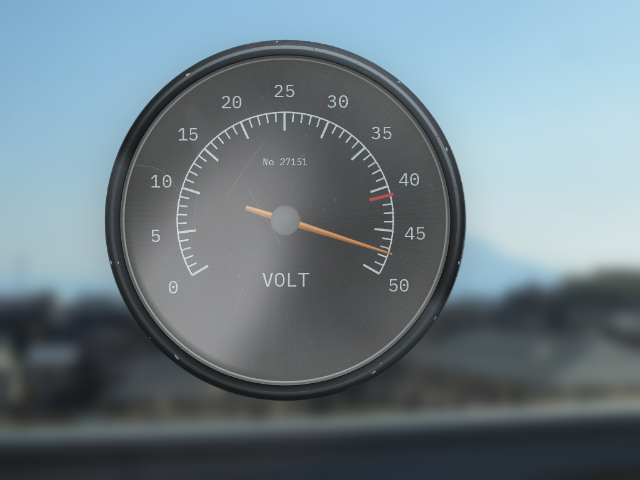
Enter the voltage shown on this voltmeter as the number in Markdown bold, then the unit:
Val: **47.5** V
